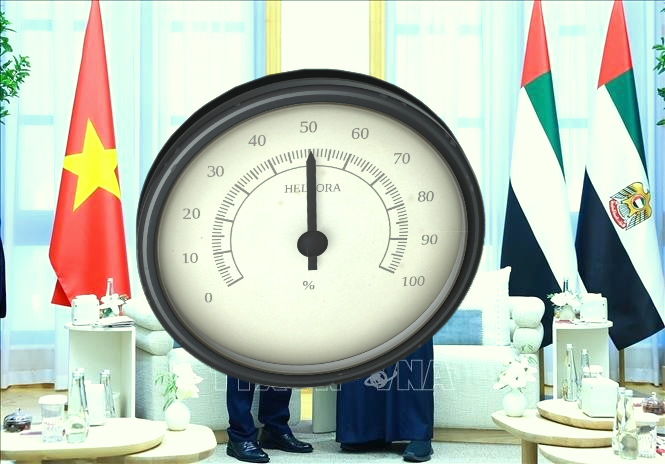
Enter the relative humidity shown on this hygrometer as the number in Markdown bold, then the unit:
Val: **50** %
